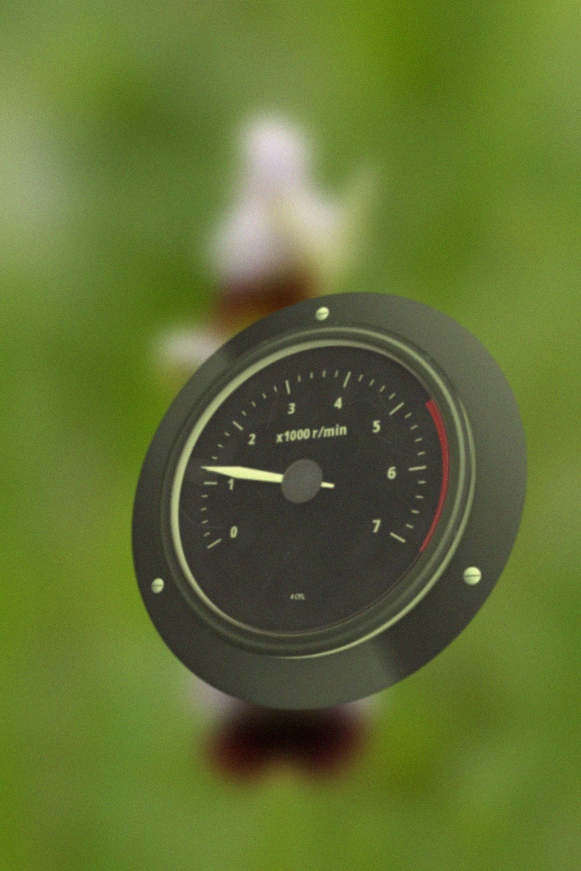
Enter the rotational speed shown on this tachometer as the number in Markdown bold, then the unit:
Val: **1200** rpm
